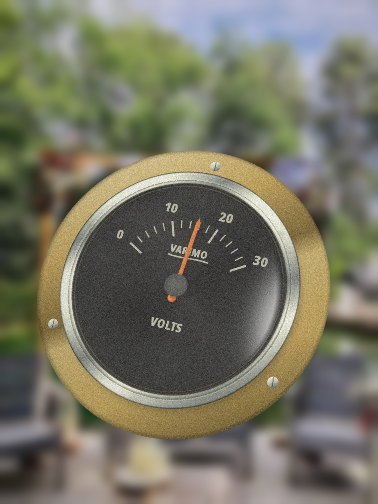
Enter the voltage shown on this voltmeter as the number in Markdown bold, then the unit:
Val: **16** V
